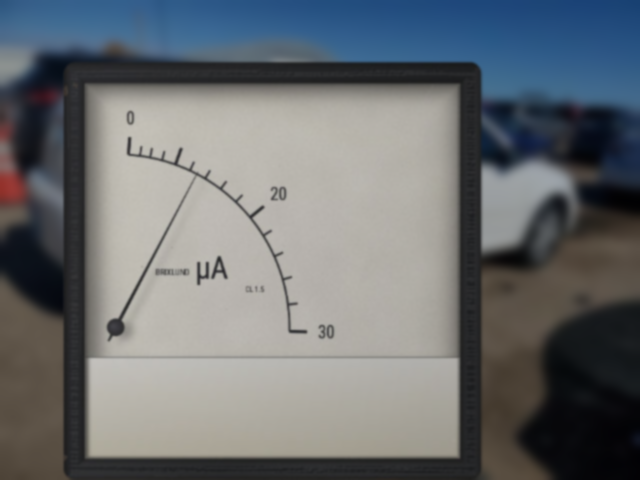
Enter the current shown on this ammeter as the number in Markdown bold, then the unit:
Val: **13** µA
